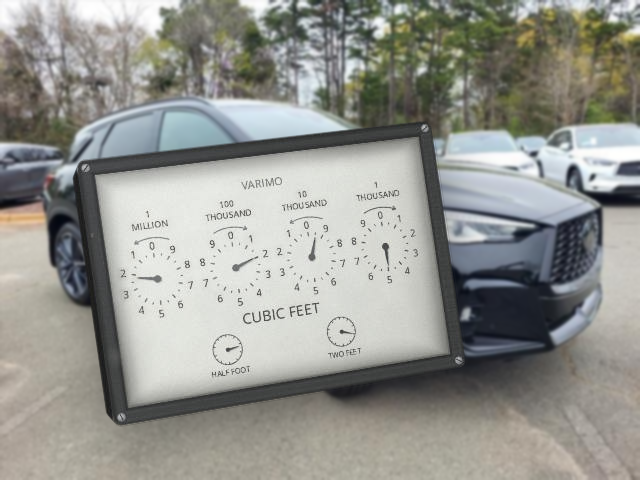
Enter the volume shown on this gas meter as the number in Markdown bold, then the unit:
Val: **219500** ft³
